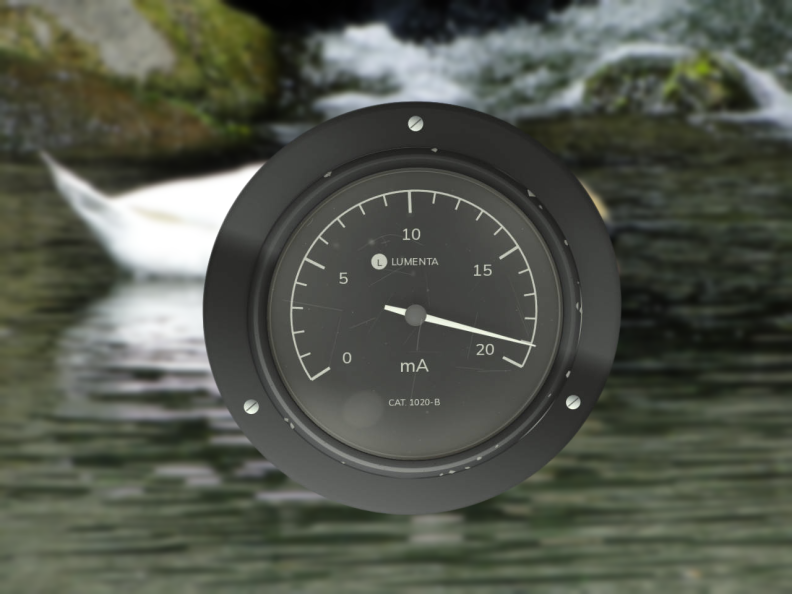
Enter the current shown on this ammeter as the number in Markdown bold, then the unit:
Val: **19** mA
